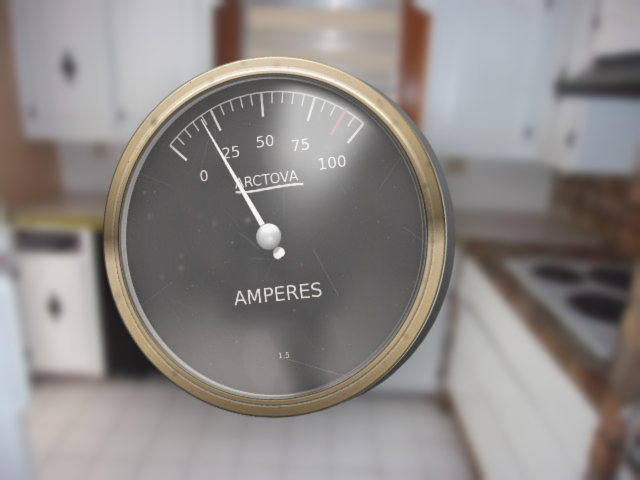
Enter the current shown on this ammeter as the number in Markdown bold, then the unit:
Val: **20** A
